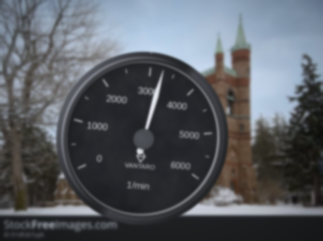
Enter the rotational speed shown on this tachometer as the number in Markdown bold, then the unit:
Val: **3250** rpm
